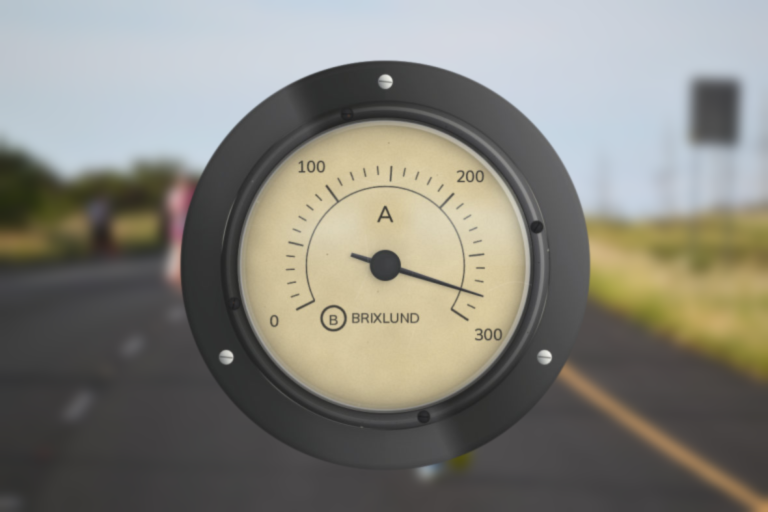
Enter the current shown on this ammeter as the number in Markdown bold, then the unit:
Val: **280** A
